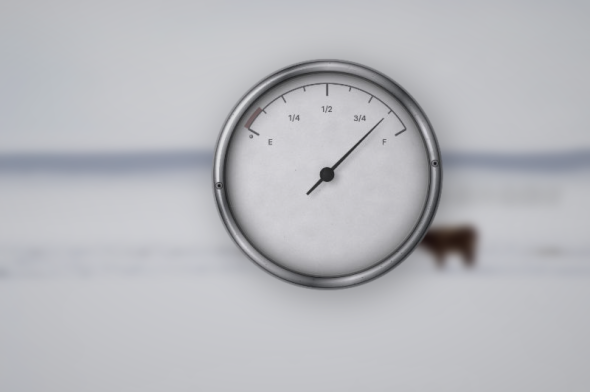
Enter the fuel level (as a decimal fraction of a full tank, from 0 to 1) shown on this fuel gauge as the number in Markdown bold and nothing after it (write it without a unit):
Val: **0.875**
